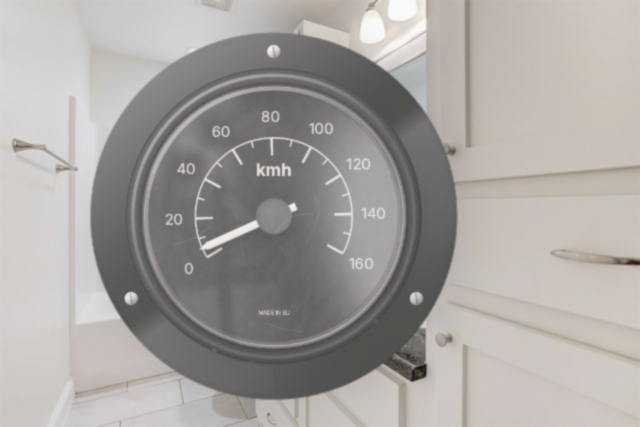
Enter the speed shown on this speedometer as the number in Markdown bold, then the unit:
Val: **5** km/h
